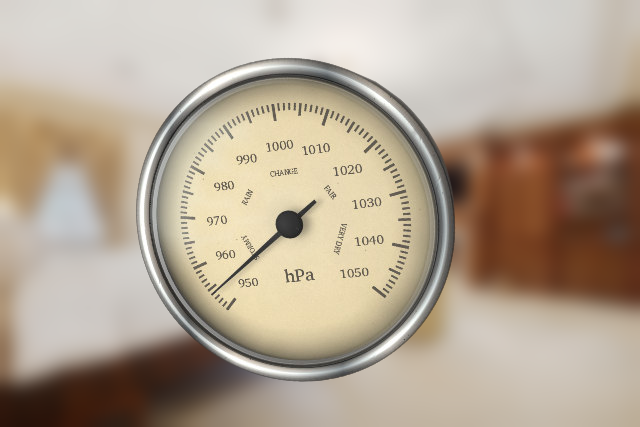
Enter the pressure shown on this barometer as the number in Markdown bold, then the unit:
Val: **954** hPa
